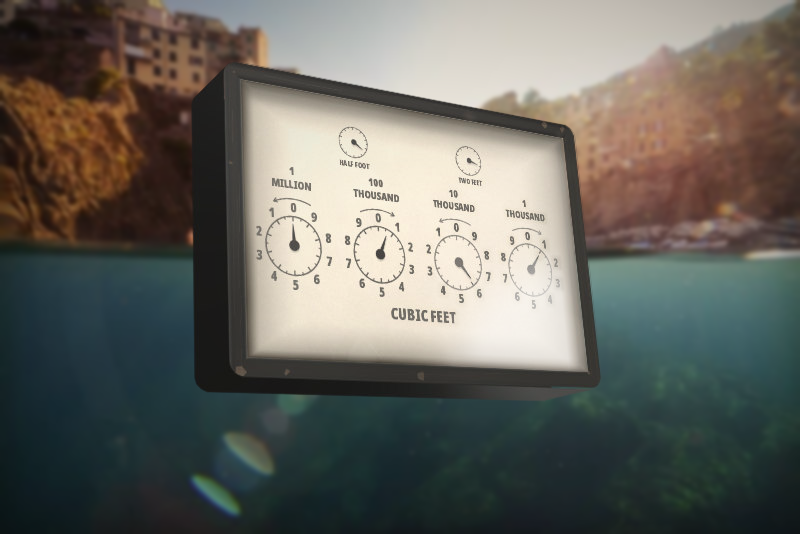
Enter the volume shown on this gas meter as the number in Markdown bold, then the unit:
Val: **6100** ft³
